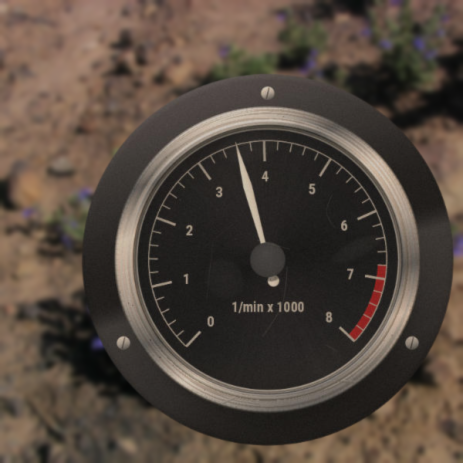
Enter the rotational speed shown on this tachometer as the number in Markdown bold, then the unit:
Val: **3600** rpm
